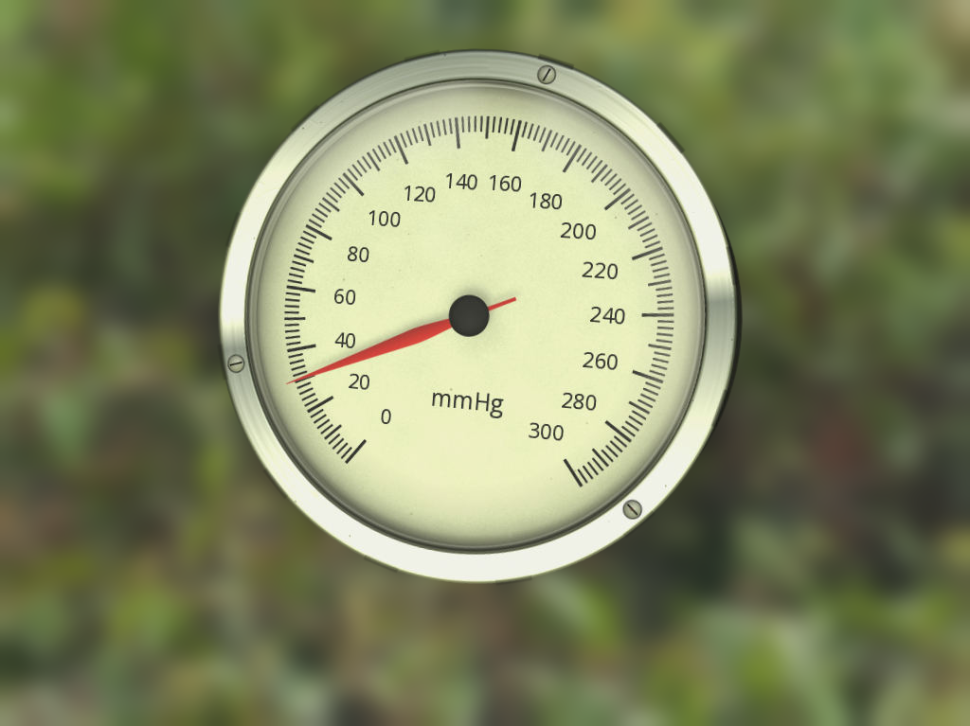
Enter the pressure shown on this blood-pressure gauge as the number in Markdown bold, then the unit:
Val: **30** mmHg
